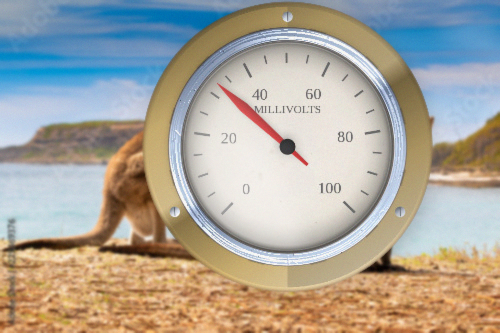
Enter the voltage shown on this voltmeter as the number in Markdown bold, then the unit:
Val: **32.5** mV
